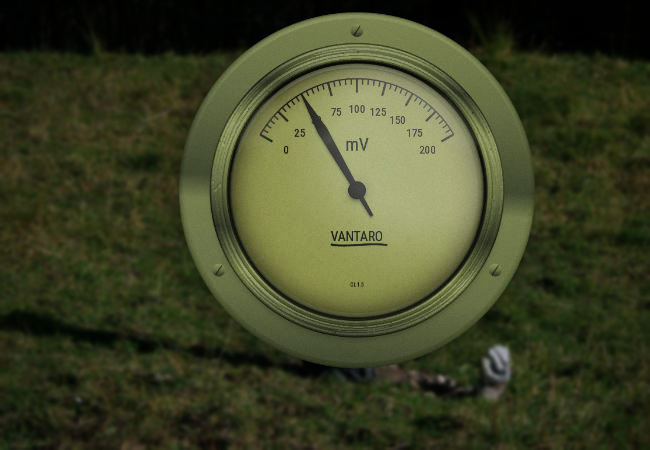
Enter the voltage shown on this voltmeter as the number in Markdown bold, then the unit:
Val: **50** mV
